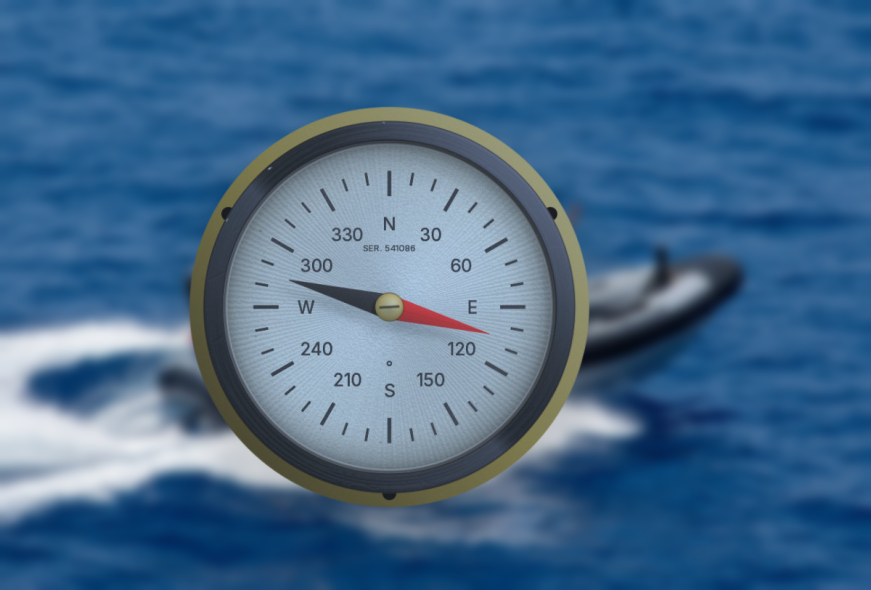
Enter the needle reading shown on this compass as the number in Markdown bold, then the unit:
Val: **105** °
